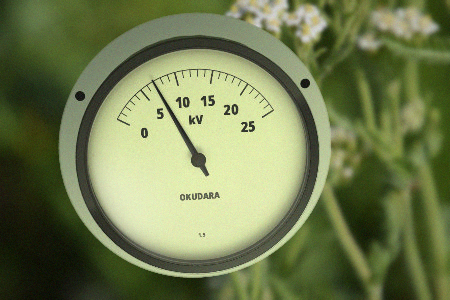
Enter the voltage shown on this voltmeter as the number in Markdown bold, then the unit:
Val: **7** kV
